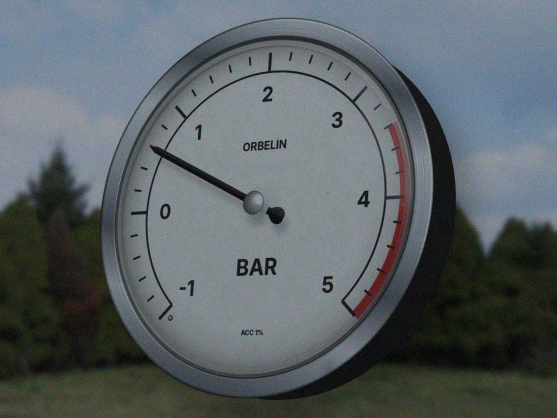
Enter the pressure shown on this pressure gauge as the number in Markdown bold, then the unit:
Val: **0.6** bar
